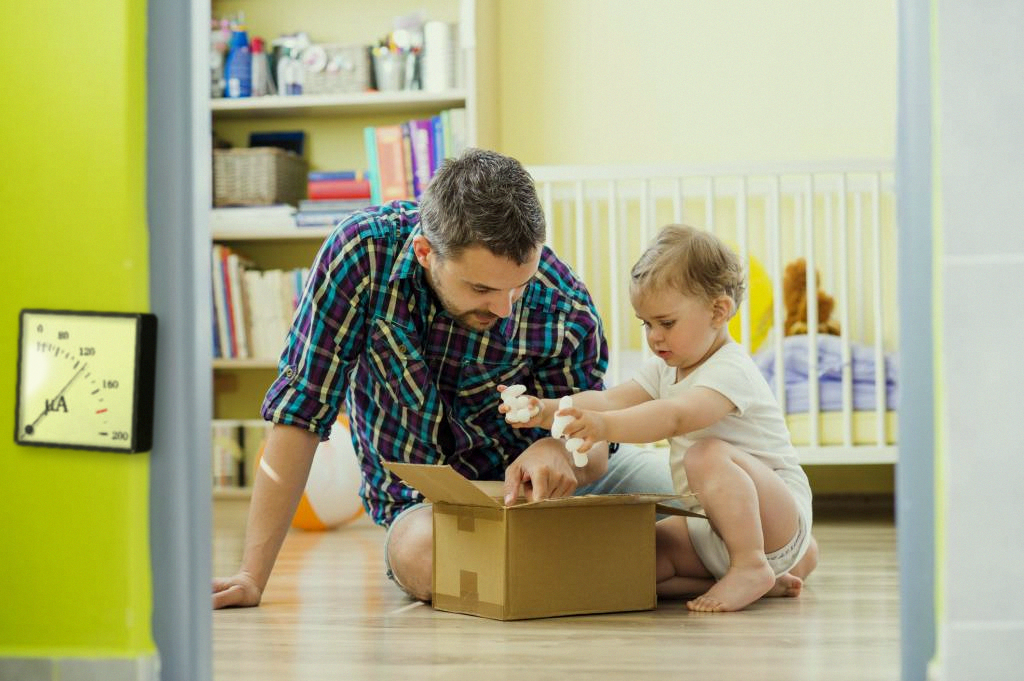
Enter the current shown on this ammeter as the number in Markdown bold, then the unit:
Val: **130** µA
